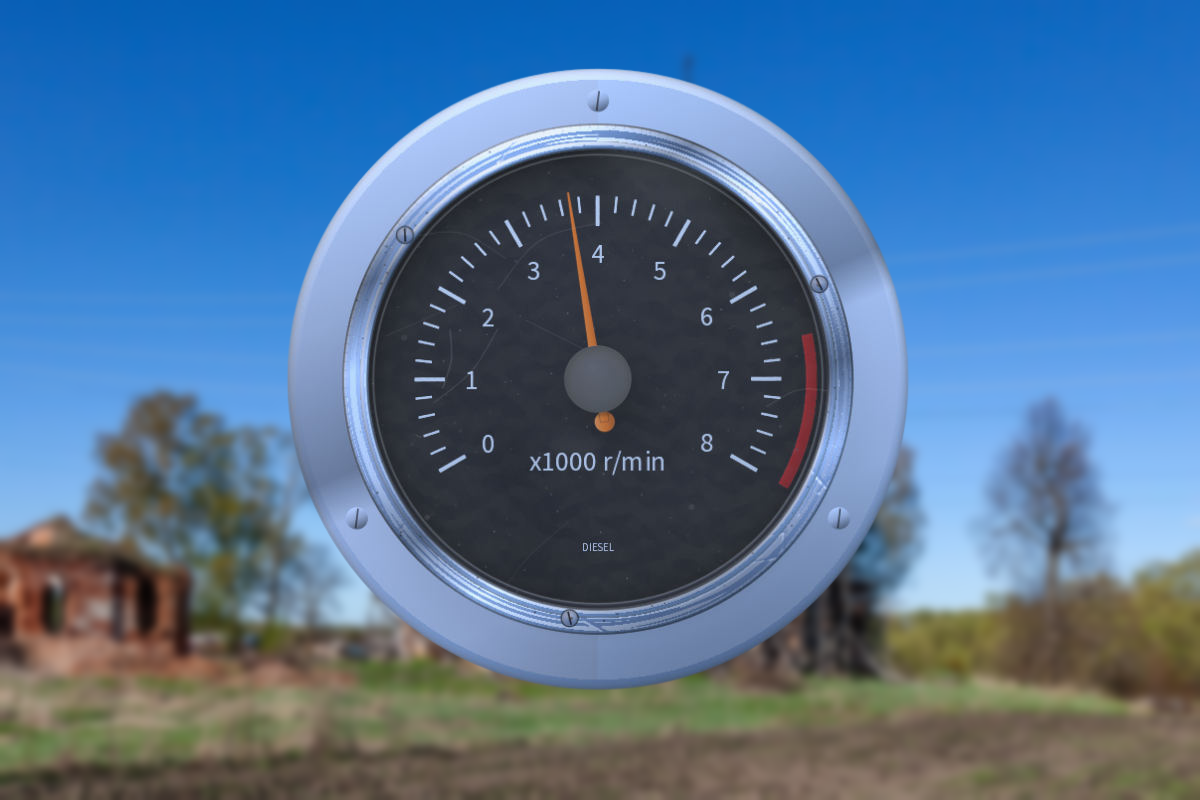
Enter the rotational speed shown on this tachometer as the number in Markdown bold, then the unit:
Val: **3700** rpm
